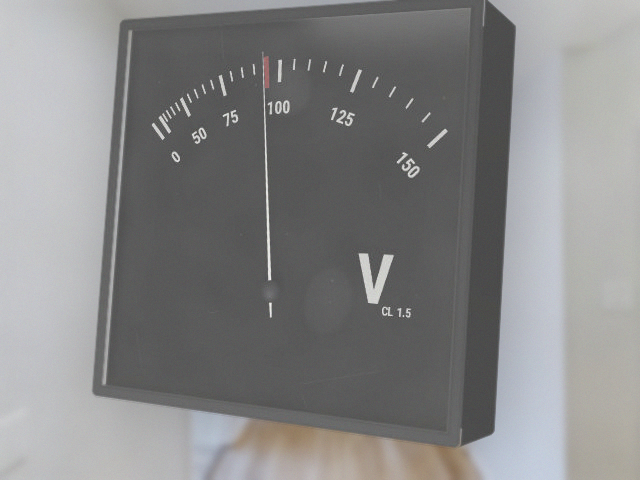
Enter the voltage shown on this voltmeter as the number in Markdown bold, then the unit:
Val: **95** V
